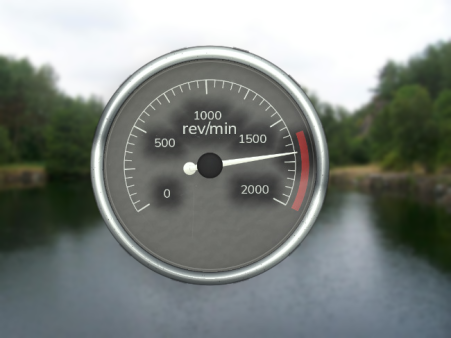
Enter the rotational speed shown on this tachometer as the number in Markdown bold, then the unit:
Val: **1700** rpm
